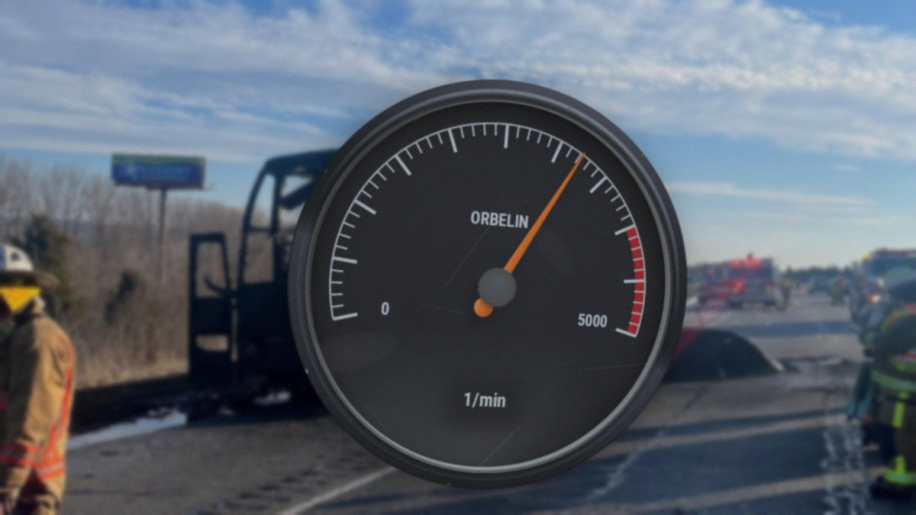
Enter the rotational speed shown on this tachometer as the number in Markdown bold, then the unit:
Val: **3200** rpm
